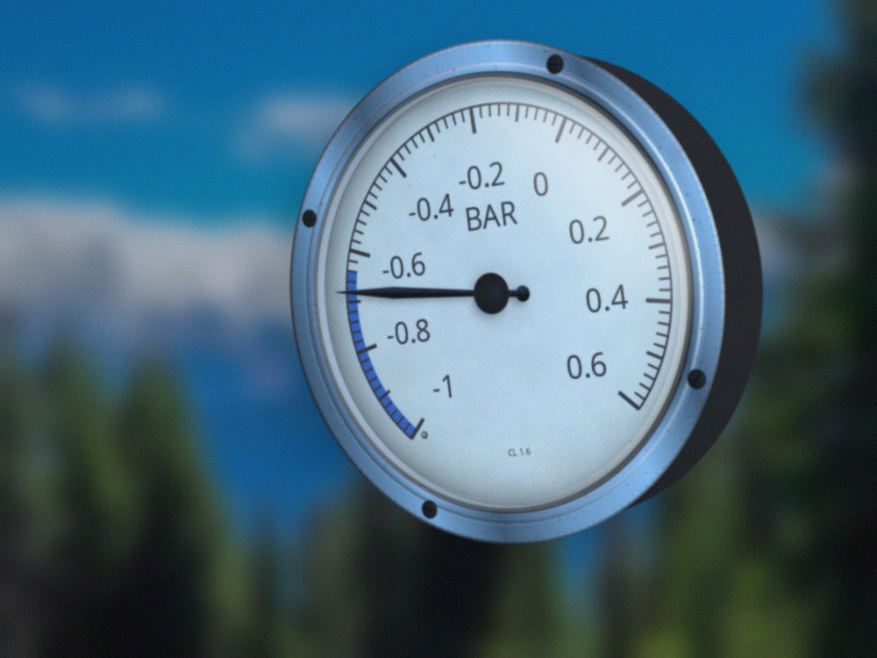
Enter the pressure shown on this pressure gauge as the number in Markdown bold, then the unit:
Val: **-0.68** bar
